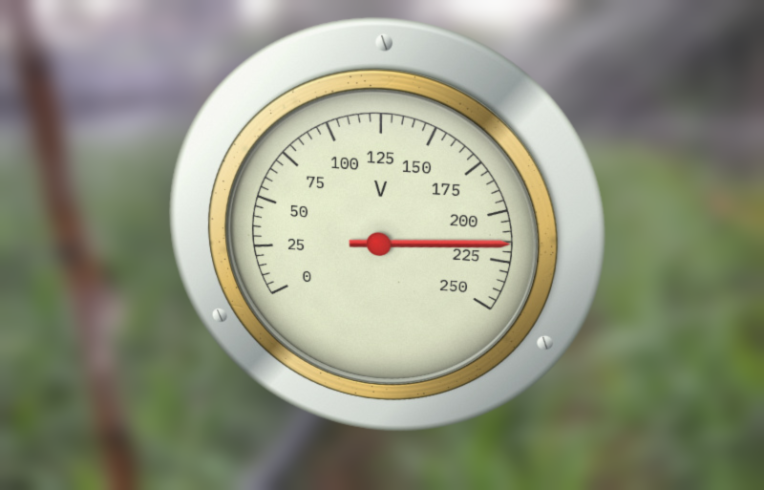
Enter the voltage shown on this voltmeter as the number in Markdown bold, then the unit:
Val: **215** V
